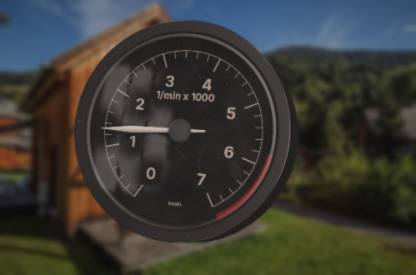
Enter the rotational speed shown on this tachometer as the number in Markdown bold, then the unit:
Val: **1300** rpm
